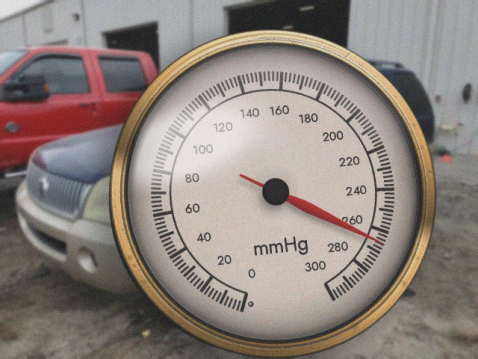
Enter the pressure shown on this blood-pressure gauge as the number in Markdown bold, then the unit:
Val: **266** mmHg
